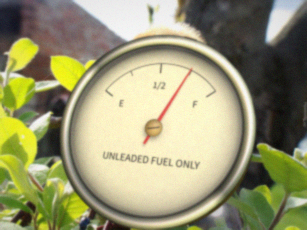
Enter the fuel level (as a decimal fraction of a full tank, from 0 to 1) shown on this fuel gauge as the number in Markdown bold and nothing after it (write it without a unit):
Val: **0.75**
